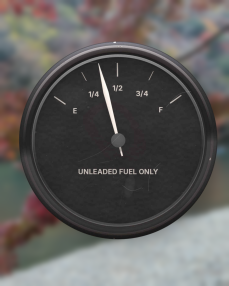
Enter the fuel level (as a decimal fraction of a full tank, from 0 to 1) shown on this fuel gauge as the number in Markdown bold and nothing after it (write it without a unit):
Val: **0.375**
